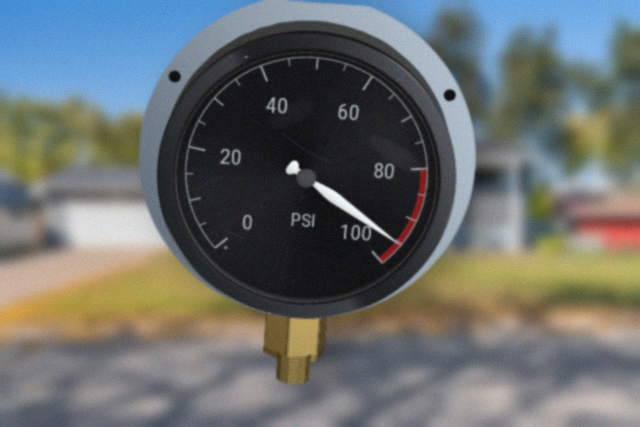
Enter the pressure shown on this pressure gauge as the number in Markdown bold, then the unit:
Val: **95** psi
